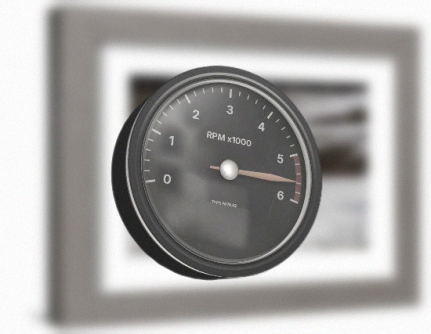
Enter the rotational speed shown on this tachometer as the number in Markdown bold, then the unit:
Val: **5600** rpm
